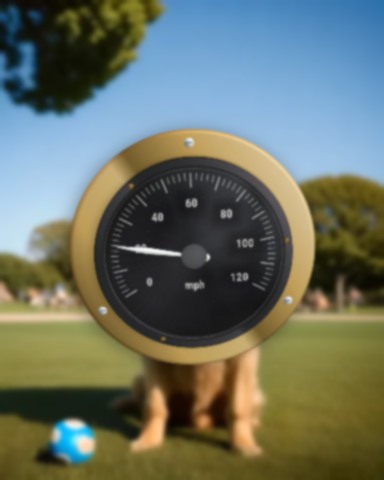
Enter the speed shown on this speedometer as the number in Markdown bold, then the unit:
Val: **20** mph
